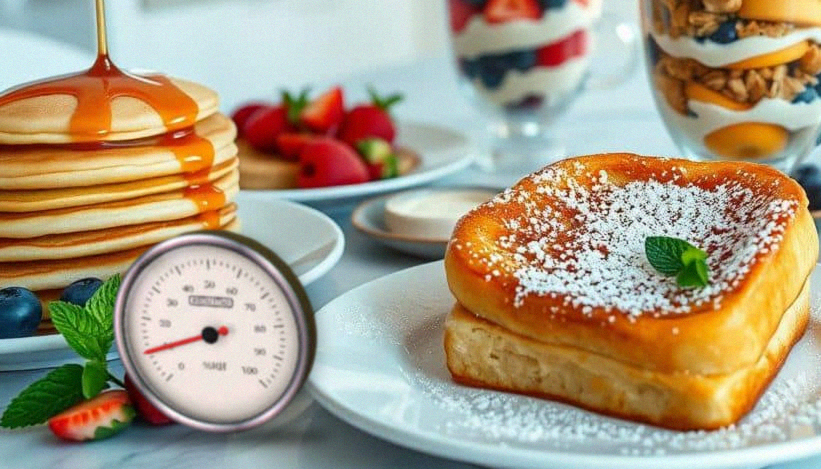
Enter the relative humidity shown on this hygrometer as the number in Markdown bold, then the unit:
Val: **10** %
